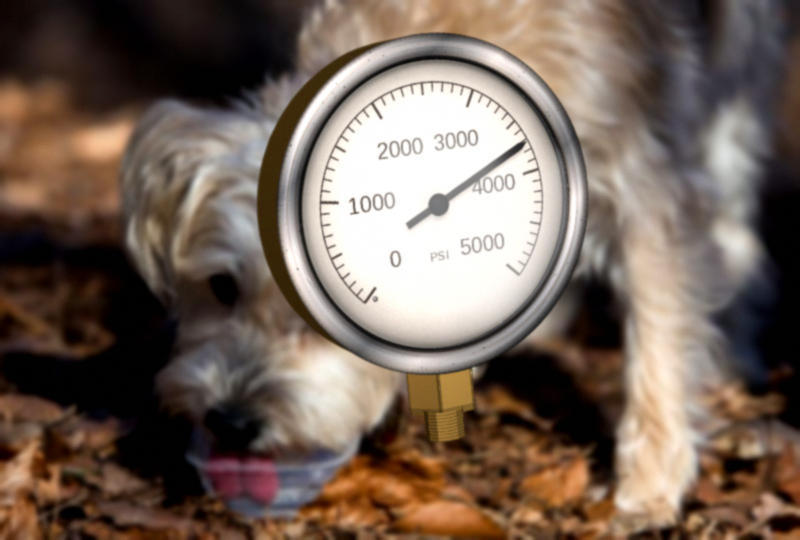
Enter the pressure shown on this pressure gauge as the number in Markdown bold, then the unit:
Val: **3700** psi
